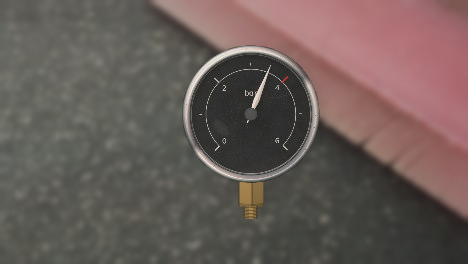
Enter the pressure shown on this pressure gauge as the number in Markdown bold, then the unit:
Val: **3.5** bar
